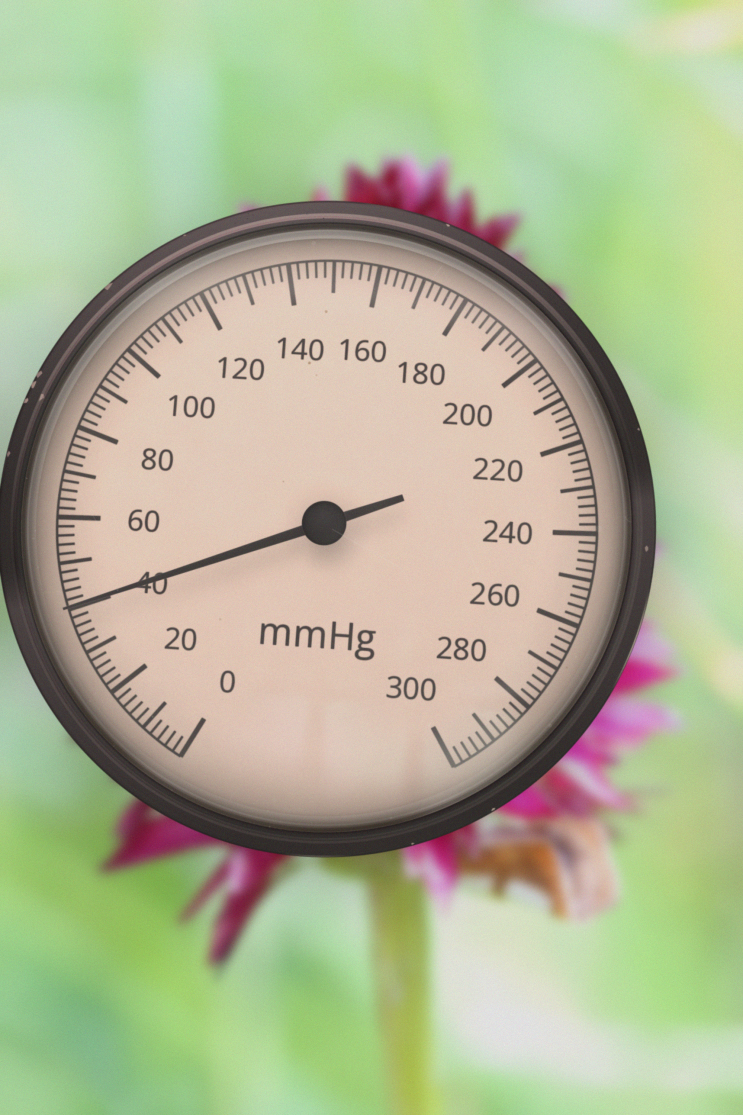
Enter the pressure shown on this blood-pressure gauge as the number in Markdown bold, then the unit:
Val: **40** mmHg
